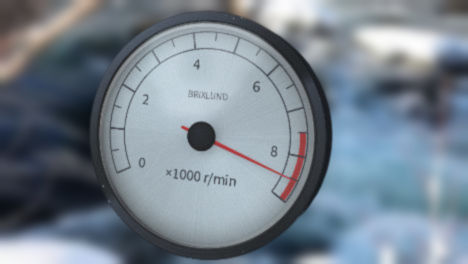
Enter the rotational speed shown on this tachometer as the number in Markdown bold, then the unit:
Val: **8500** rpm
